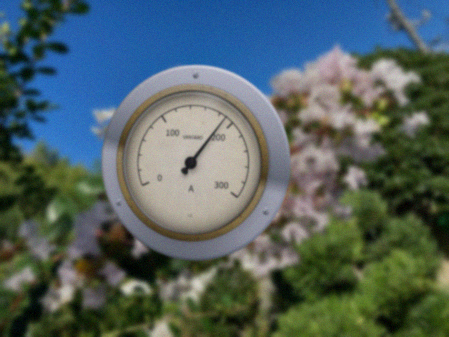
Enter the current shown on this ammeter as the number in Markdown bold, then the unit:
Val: **190** A
